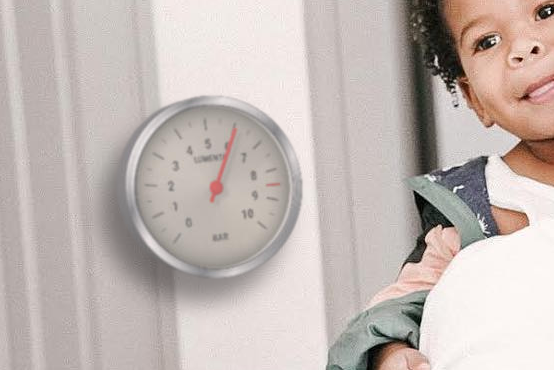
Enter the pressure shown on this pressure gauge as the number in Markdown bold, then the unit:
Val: **6** bar
